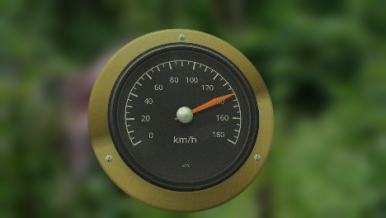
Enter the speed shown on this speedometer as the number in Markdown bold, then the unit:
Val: **140** km/h
